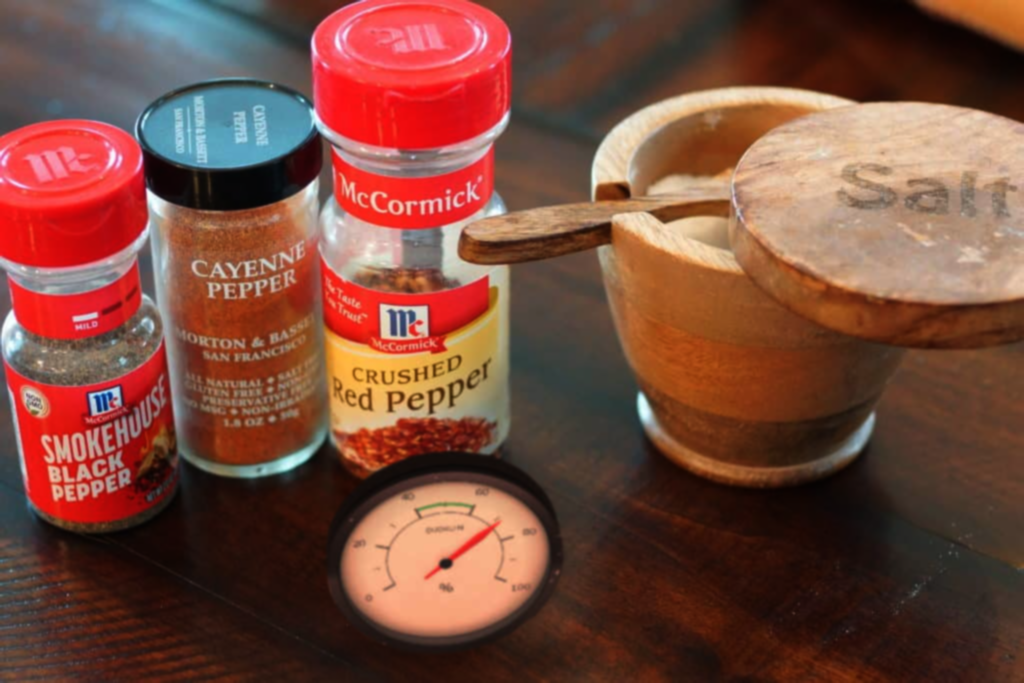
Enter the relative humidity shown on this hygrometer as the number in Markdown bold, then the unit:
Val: **70** %
